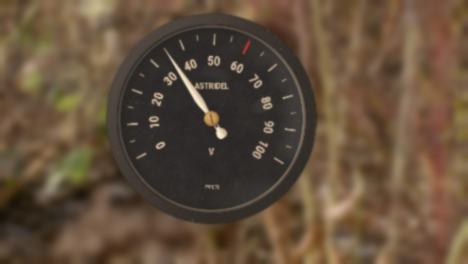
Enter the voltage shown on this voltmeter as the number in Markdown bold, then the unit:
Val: **35** V
